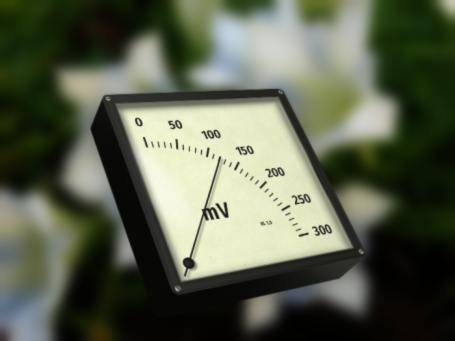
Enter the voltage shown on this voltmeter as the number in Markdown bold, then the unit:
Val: **120** mV
